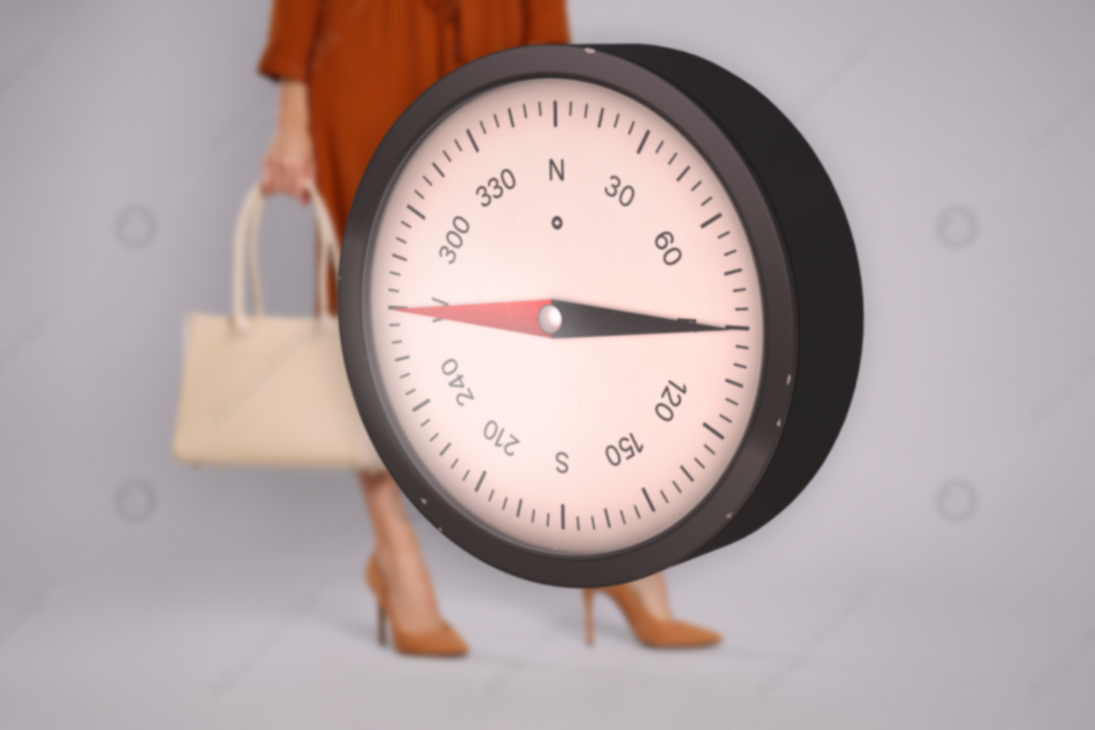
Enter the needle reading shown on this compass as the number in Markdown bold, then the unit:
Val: **270** °
